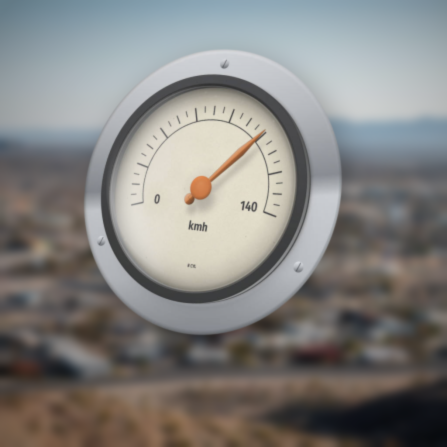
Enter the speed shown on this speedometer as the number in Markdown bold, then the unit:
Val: **100** km/h
